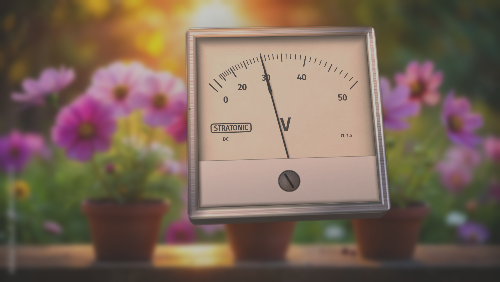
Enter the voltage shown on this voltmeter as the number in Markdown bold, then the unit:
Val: **30** V
